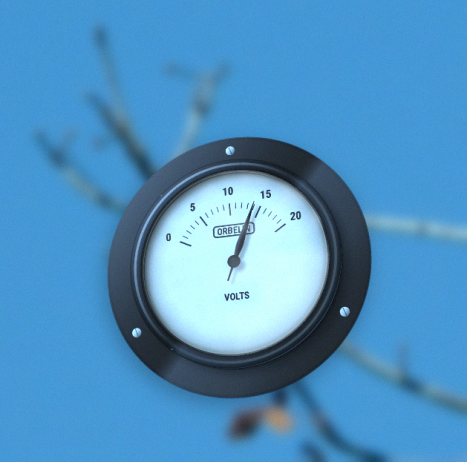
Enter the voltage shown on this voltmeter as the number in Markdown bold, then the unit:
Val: **14** V
